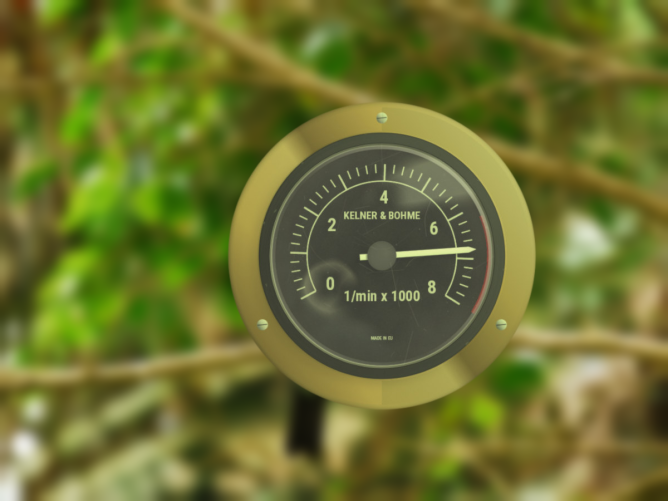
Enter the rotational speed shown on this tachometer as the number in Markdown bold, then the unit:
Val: **6800** rpm
